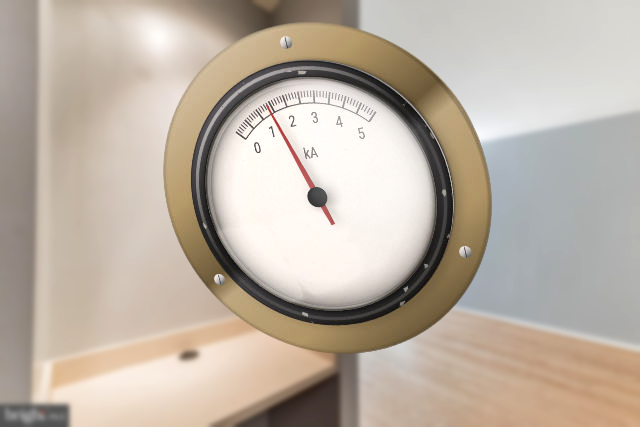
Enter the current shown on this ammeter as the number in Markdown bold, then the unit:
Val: **1.5** kA
